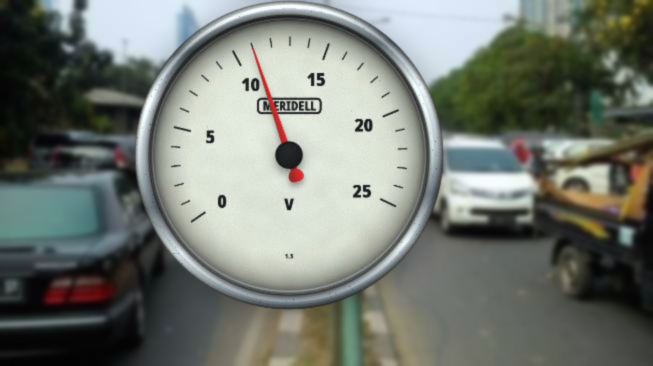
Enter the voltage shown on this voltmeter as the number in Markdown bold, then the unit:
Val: **11** V
